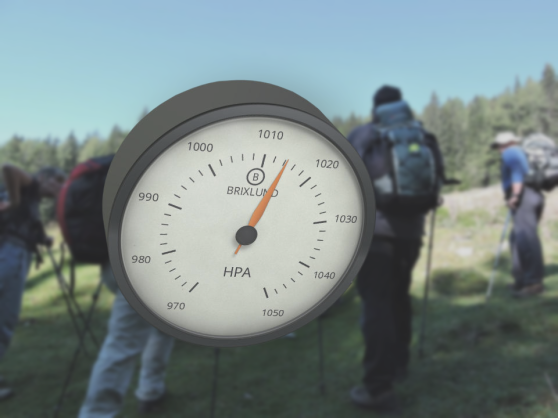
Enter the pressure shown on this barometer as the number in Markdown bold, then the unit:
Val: **1014** hPa
